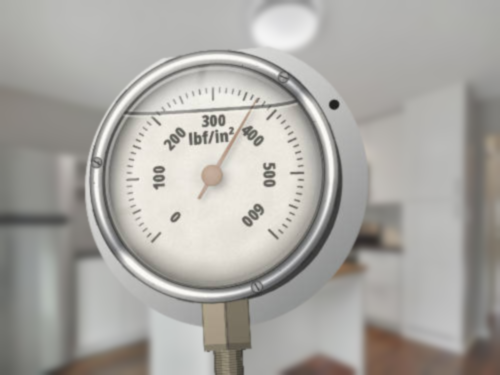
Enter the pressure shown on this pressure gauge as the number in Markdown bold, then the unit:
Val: **370** psi
